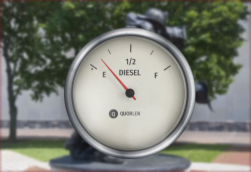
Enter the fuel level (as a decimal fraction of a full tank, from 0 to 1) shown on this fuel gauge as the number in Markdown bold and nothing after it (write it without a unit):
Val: **0.125**
